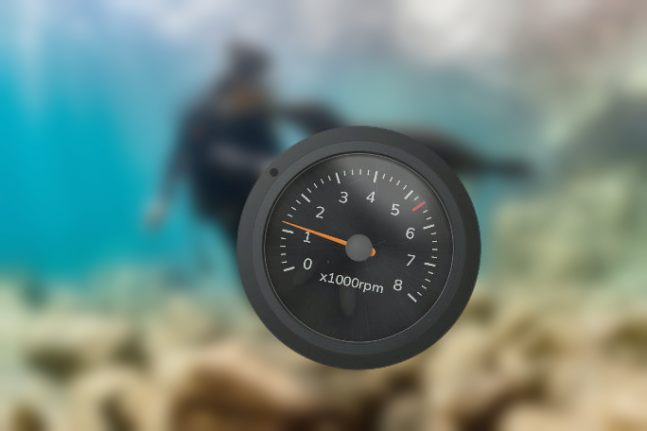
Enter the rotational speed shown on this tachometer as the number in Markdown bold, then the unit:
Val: **1200** rpm
